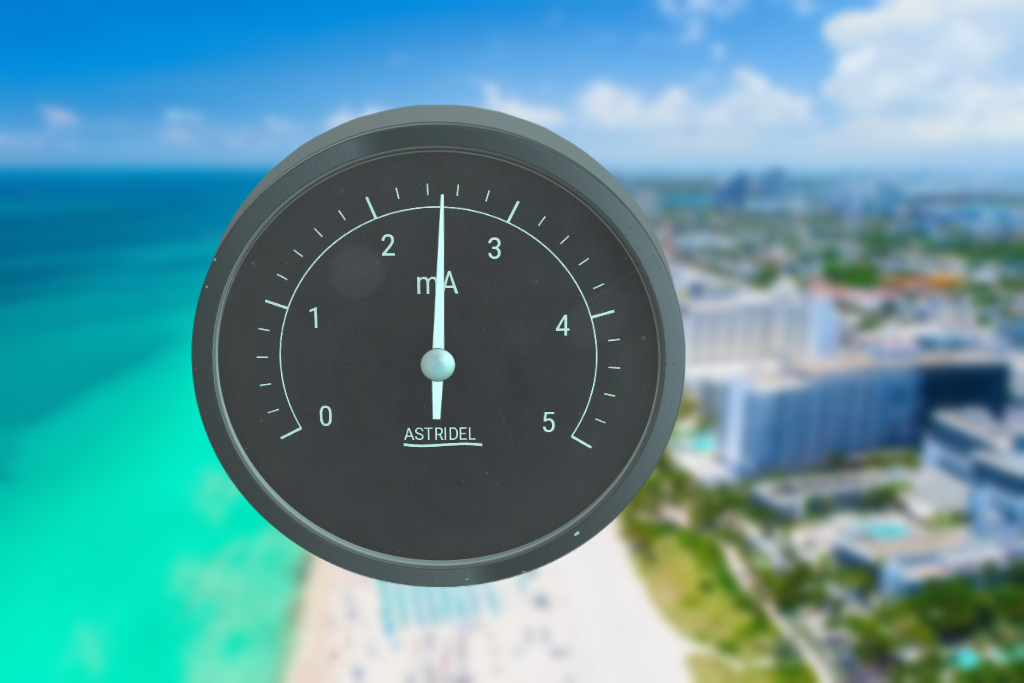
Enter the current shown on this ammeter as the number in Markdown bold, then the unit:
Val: **2.5** mA
